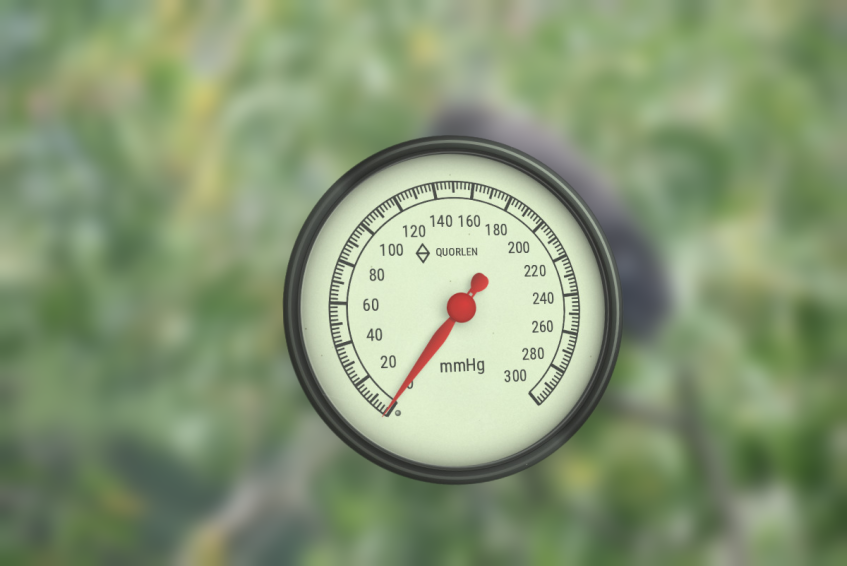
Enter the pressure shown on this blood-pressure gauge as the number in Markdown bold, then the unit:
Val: **2** mmHg
